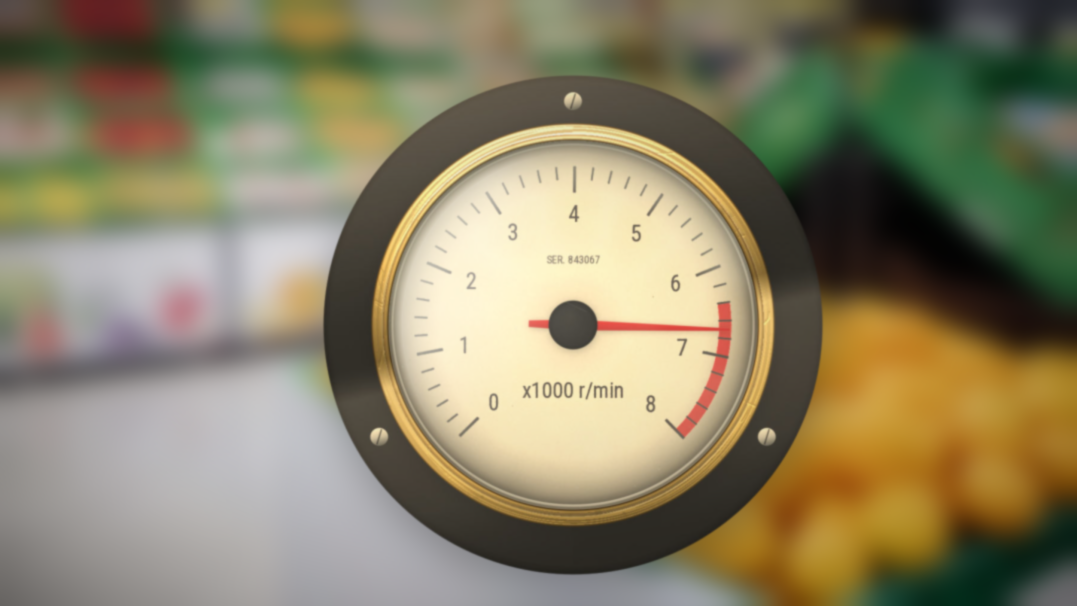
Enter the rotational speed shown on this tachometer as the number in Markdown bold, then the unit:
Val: **6700** rpm
